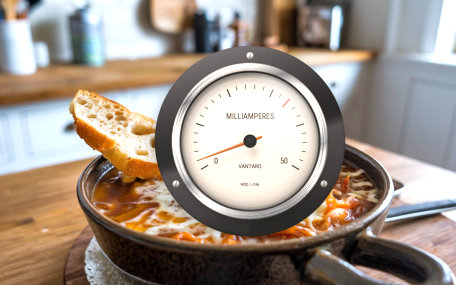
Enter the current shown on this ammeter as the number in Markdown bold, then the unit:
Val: **2** mA
